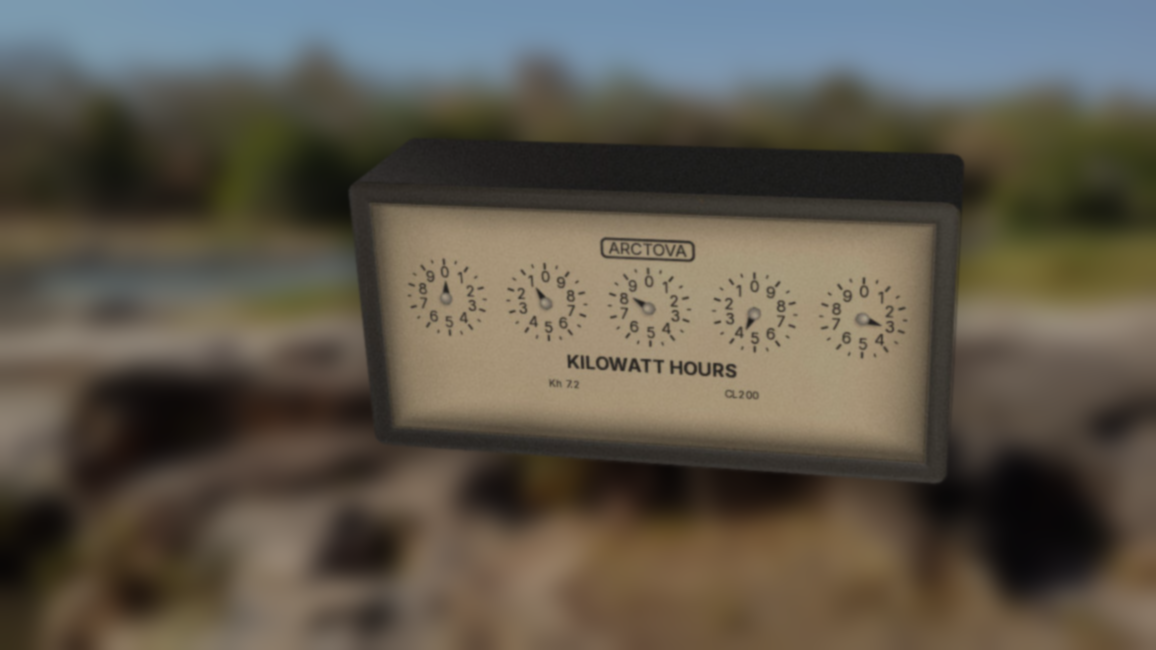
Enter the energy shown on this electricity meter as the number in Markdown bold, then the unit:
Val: **843** kWh
